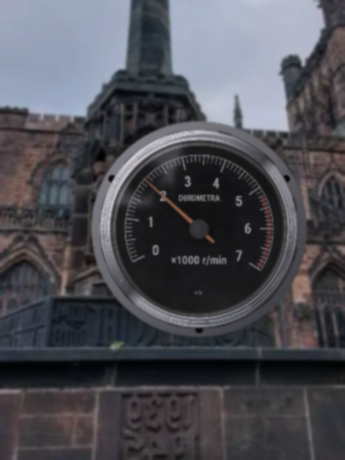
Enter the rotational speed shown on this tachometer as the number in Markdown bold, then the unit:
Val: **2000** rpm
